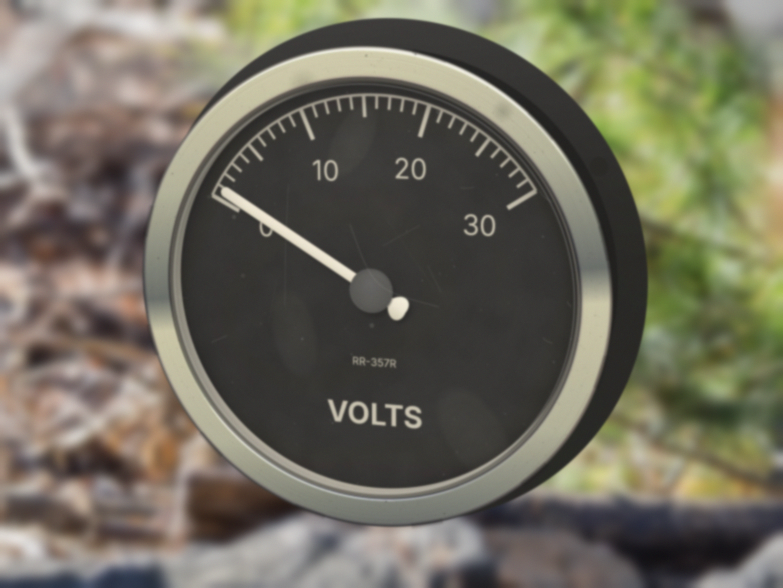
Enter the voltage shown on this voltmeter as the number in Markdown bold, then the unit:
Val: **1** V
